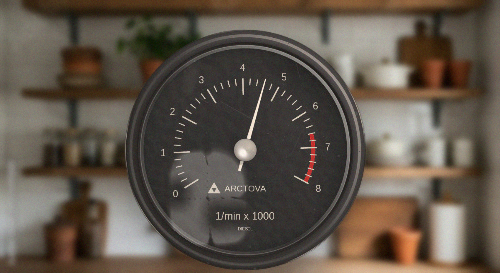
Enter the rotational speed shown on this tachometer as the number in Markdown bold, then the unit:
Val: **4600** rpm
